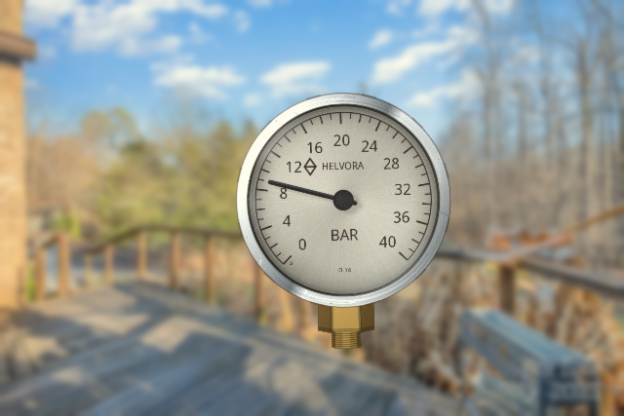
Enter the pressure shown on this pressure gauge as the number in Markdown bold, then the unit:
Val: **9** bar
